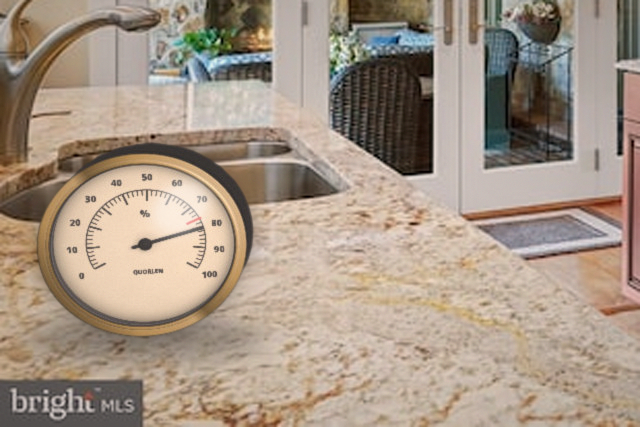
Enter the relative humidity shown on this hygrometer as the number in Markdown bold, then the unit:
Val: **80** %
